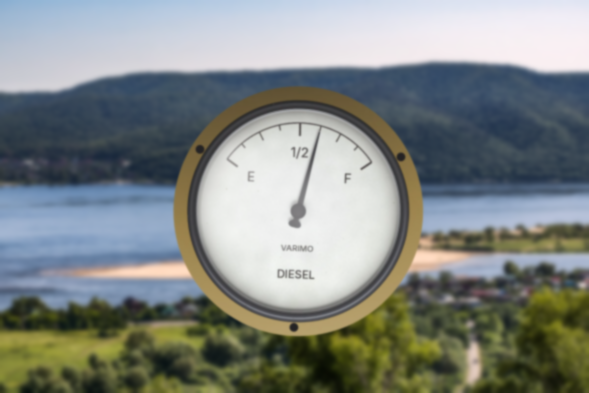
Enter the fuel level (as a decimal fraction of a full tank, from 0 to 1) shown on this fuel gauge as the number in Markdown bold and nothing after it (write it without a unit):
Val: **0.625**
